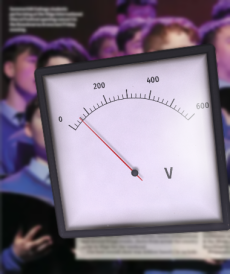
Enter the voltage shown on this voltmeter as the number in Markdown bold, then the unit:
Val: **60** V
